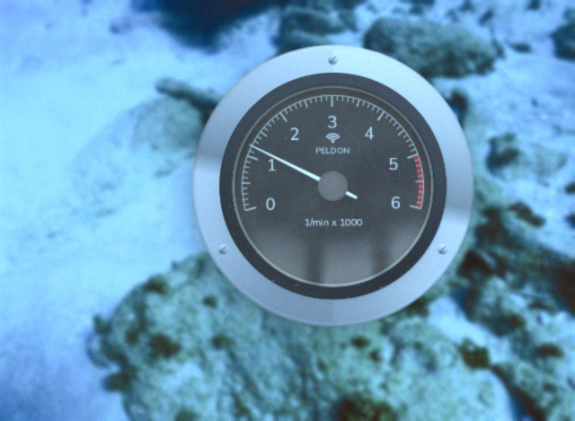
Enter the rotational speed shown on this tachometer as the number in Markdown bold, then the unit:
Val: **1200** rpm
